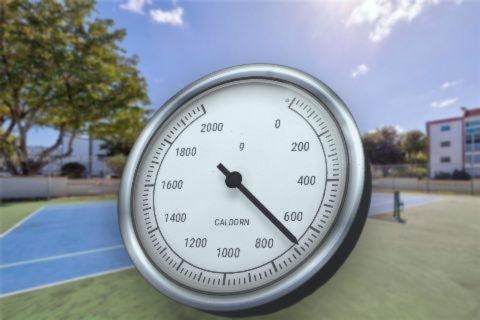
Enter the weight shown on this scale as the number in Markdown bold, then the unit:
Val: **680** g
